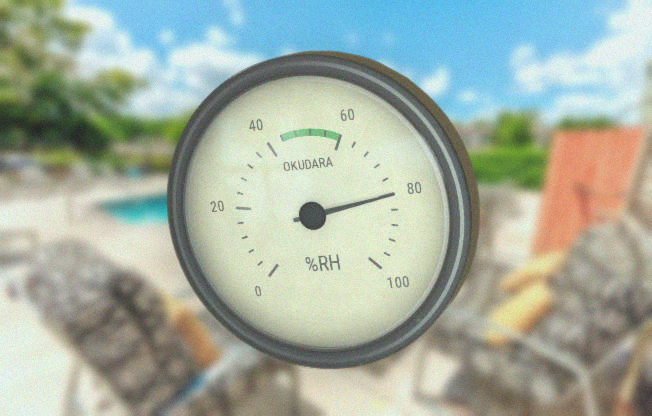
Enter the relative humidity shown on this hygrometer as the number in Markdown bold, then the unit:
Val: **80** %
